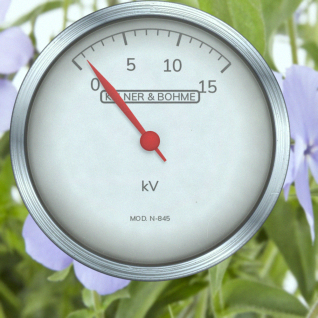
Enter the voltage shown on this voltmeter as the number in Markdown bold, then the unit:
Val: **1** kV
